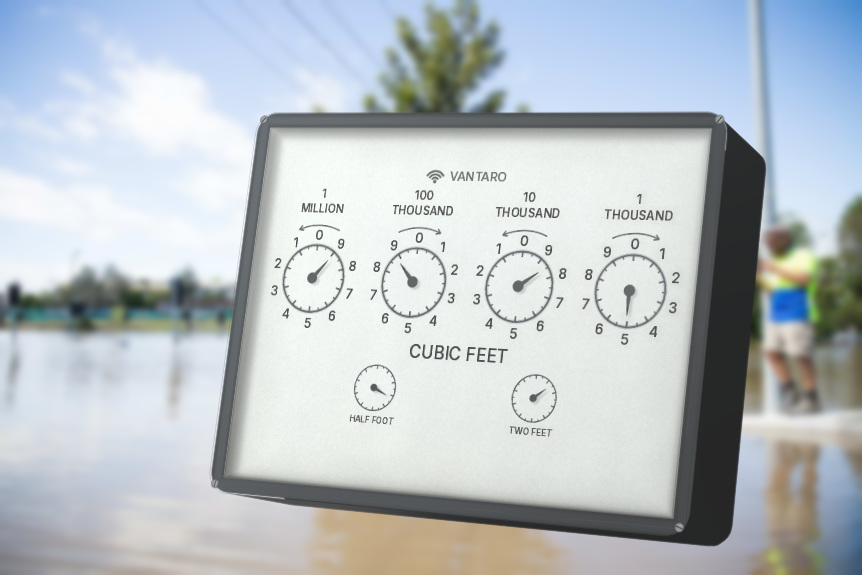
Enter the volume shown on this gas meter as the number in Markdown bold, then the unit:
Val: **888500** ft³
